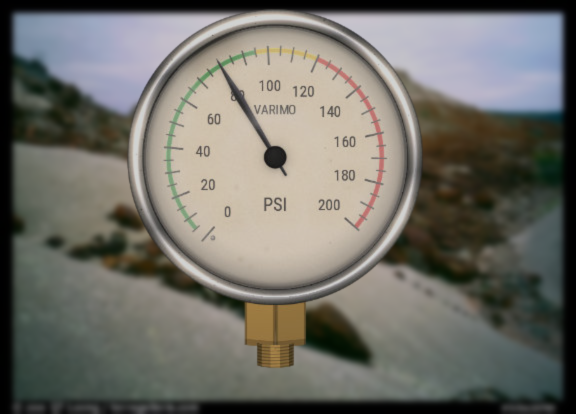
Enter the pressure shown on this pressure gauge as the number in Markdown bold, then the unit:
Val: **80** psi
